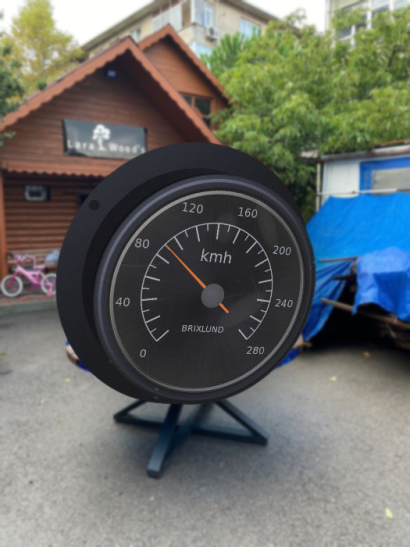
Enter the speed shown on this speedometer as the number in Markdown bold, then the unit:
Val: **90** km/h
